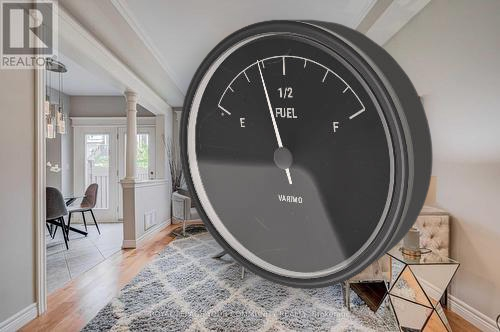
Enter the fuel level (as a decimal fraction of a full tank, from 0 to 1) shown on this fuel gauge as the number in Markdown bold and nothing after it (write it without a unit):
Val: **0.375**
